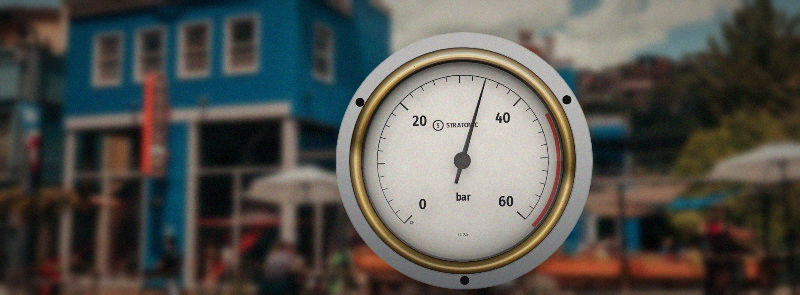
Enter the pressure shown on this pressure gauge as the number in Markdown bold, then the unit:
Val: **34** bar
